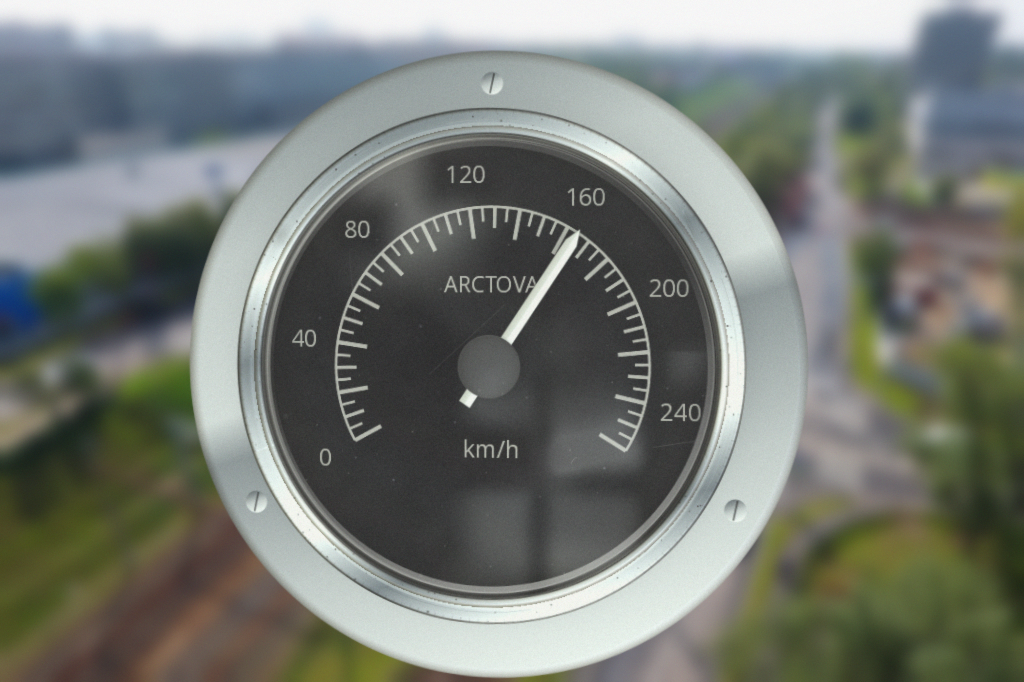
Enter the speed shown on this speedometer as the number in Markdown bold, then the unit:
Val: **165** km/h
